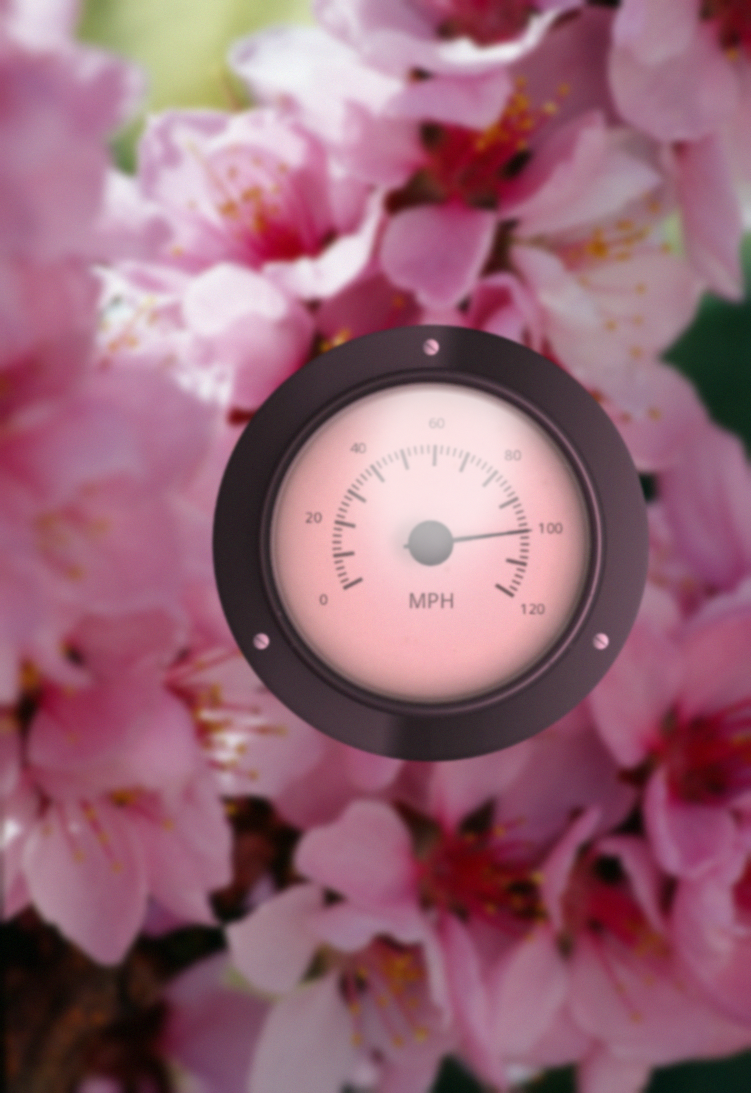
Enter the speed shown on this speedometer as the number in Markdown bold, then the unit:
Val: **100** mph
